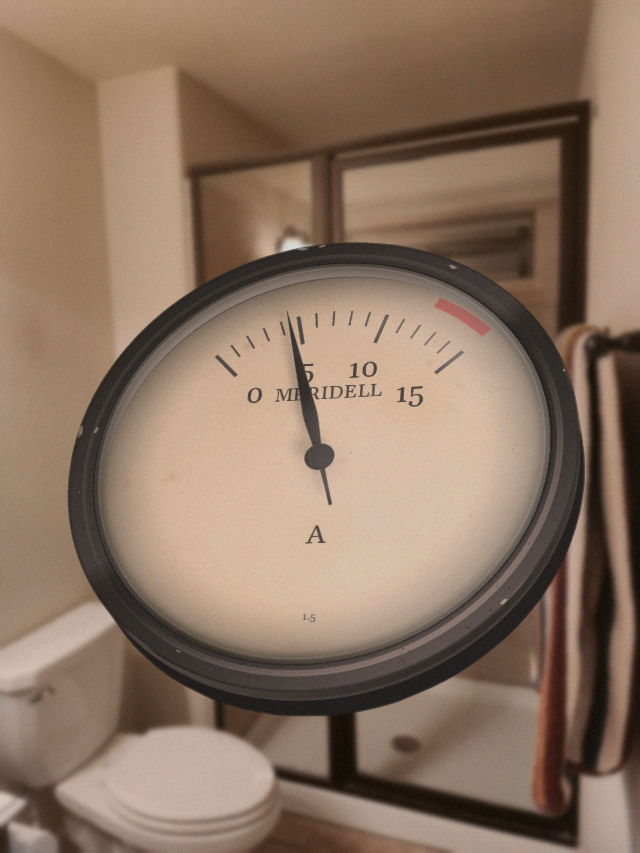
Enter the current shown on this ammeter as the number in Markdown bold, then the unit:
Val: **4.5** A
